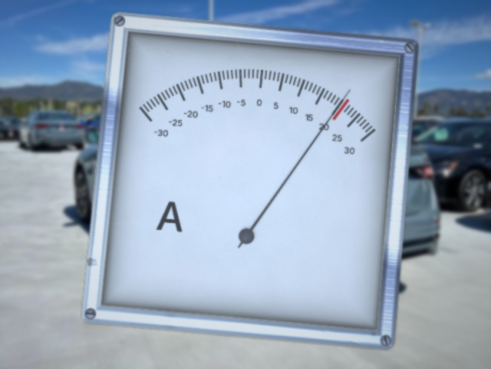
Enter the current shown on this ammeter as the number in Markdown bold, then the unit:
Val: **20** A
